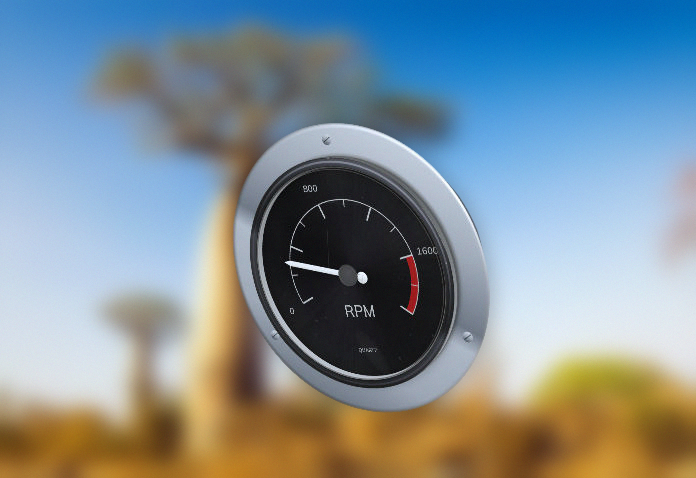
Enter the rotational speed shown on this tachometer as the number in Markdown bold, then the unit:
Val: **300** rpm
